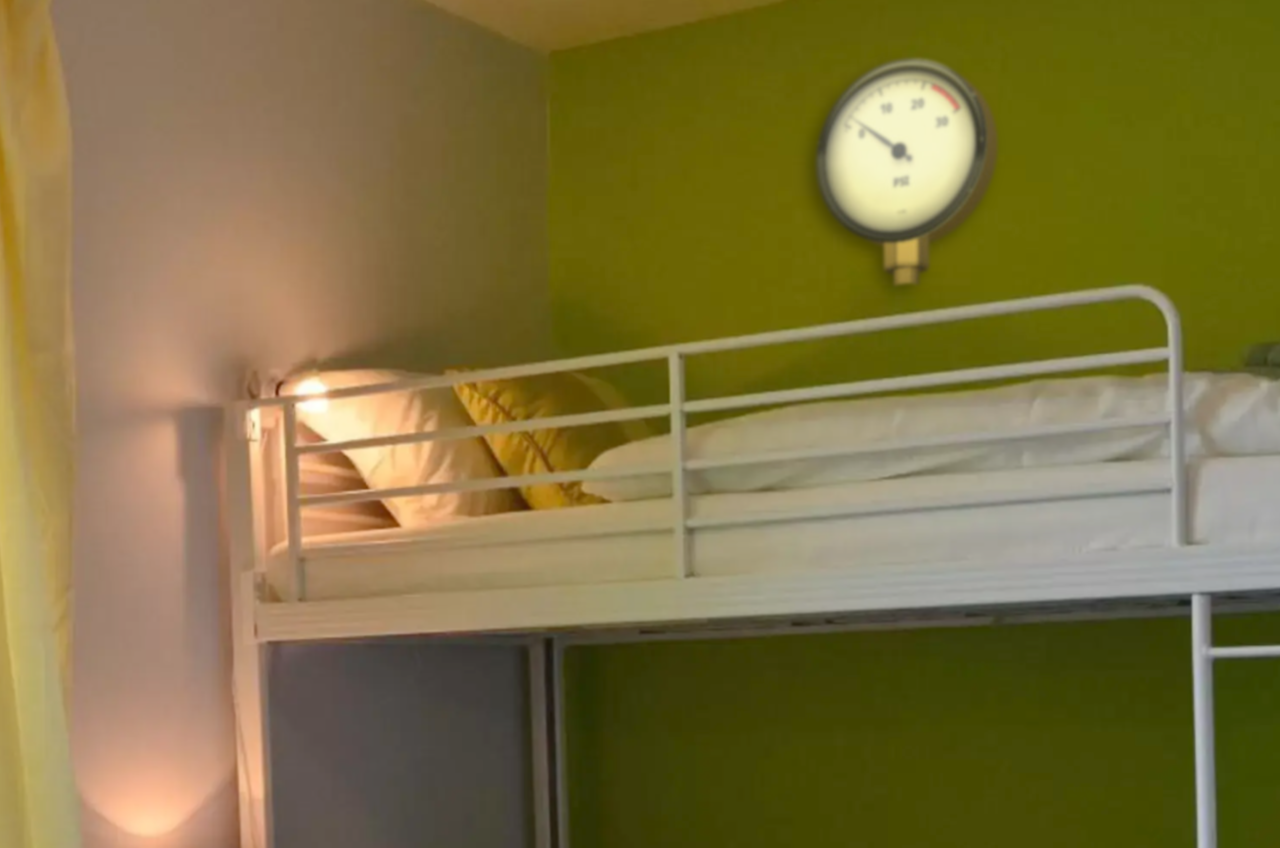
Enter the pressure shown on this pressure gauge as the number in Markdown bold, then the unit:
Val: **2** psi
